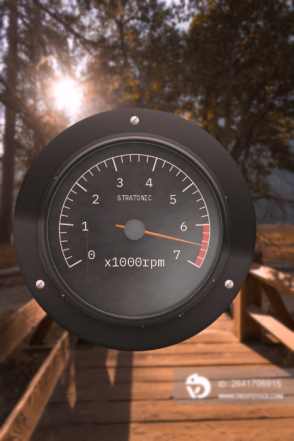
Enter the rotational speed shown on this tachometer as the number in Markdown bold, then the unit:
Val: **6500** rpm
